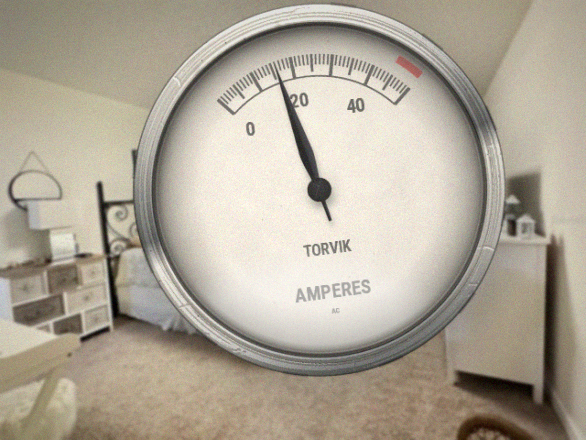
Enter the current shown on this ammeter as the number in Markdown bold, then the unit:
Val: **16** A
